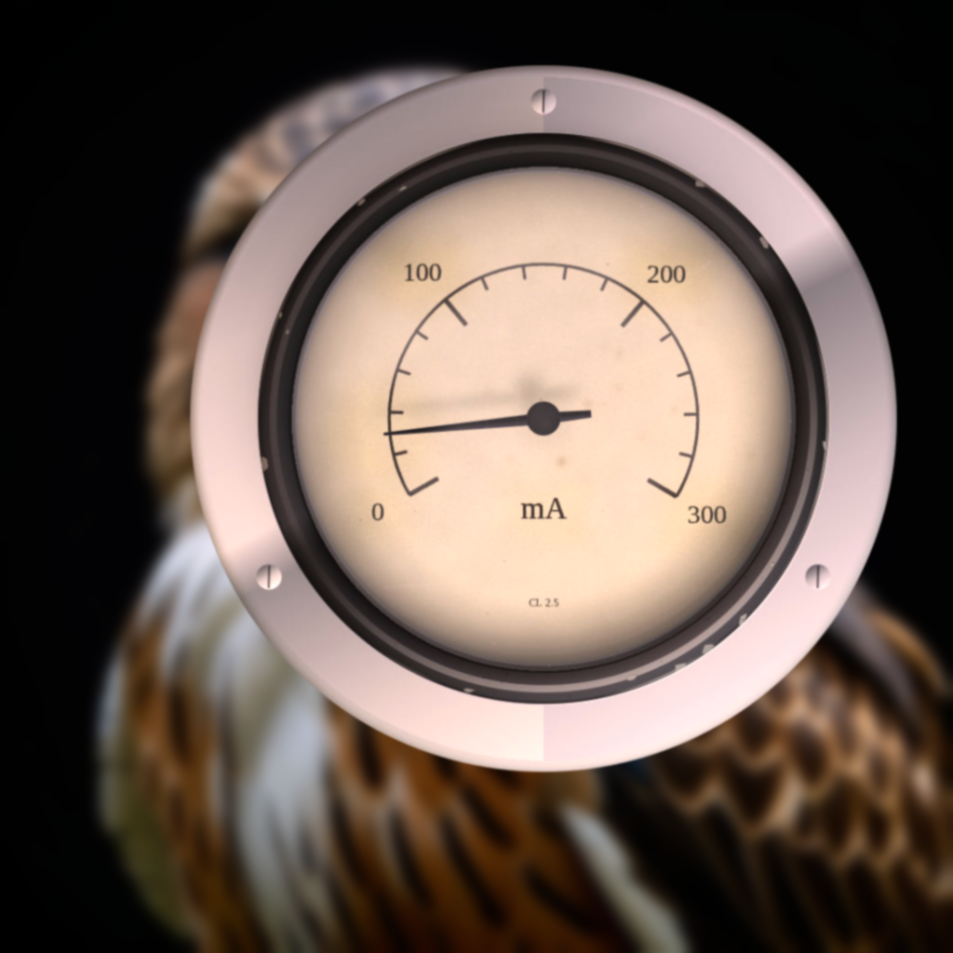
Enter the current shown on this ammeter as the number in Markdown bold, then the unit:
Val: **30** mA
